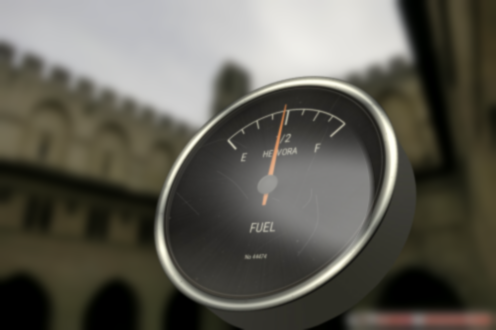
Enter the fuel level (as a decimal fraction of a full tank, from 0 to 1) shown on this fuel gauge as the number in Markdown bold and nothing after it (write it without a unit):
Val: **0.5**
